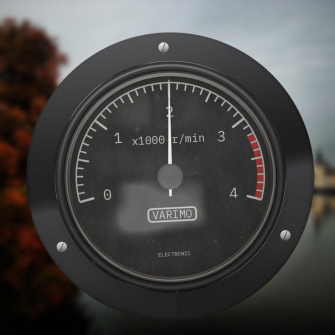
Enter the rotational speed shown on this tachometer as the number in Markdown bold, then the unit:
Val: **2000** rpm
